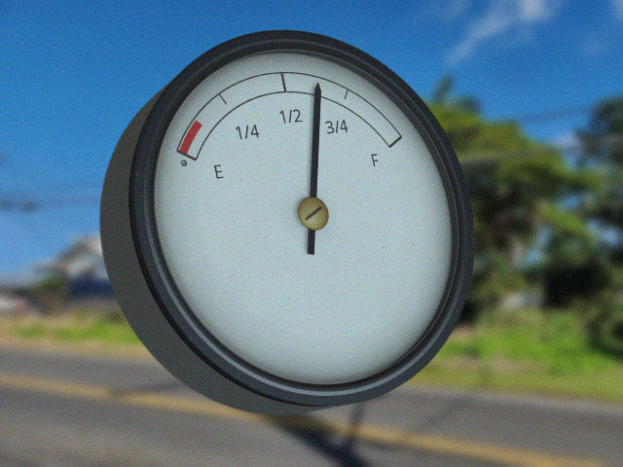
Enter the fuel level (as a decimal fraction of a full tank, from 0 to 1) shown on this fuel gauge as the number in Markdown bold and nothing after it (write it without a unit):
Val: **0.625**
